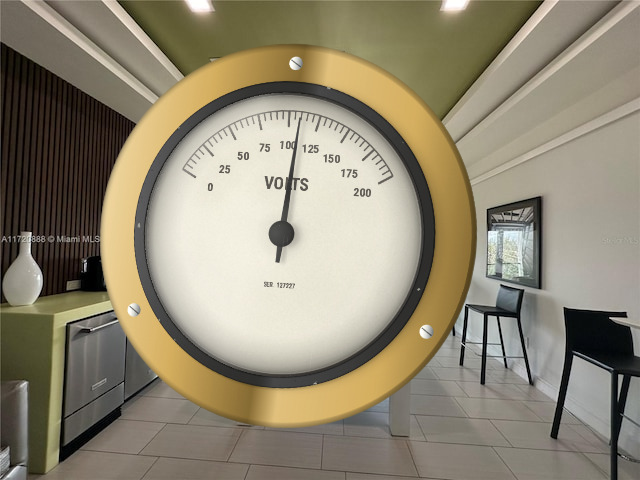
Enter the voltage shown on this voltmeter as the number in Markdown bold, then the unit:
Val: **110** V
